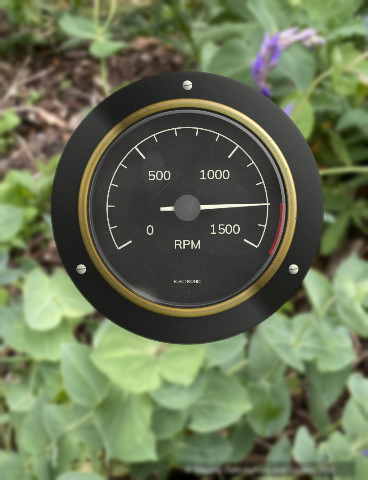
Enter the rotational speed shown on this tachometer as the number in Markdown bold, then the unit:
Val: **1300** rpm
